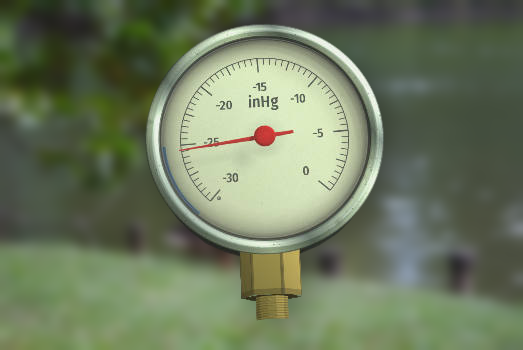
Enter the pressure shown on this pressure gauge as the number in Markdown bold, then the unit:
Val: **-25.5** inHg
